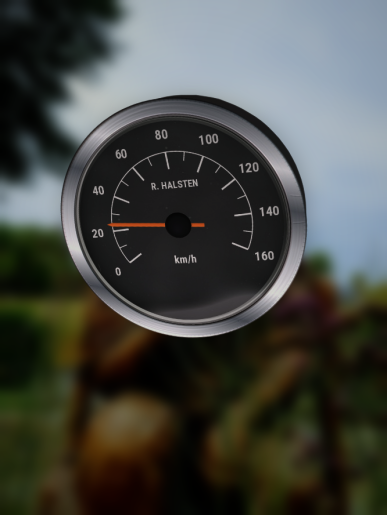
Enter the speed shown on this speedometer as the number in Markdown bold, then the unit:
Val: **25** km/h
